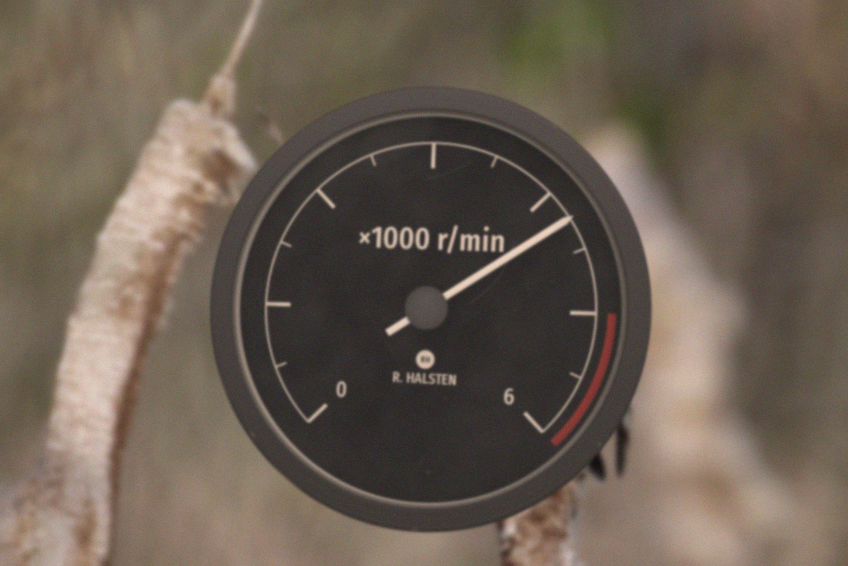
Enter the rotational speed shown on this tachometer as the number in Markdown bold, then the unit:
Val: **4250** rpm
